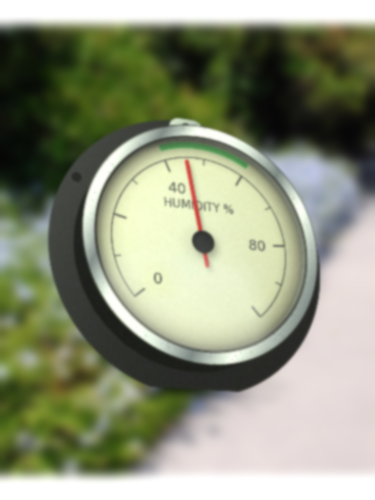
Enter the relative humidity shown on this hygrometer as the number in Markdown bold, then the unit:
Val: **45** %
